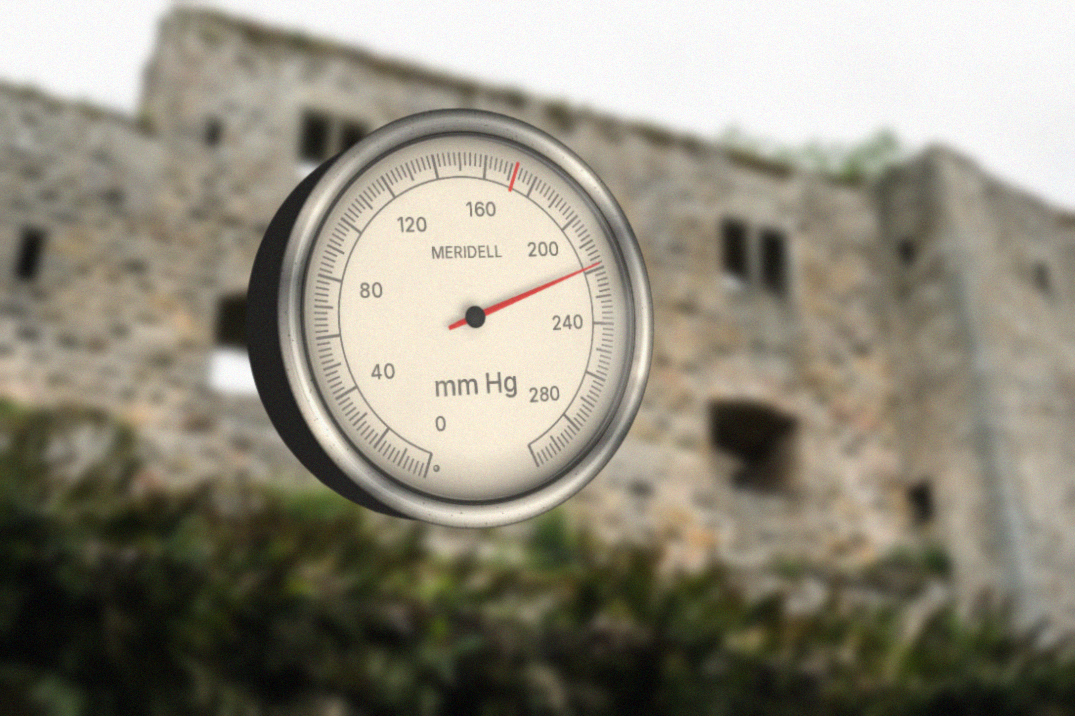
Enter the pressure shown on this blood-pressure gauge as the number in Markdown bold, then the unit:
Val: **218** mmHg
